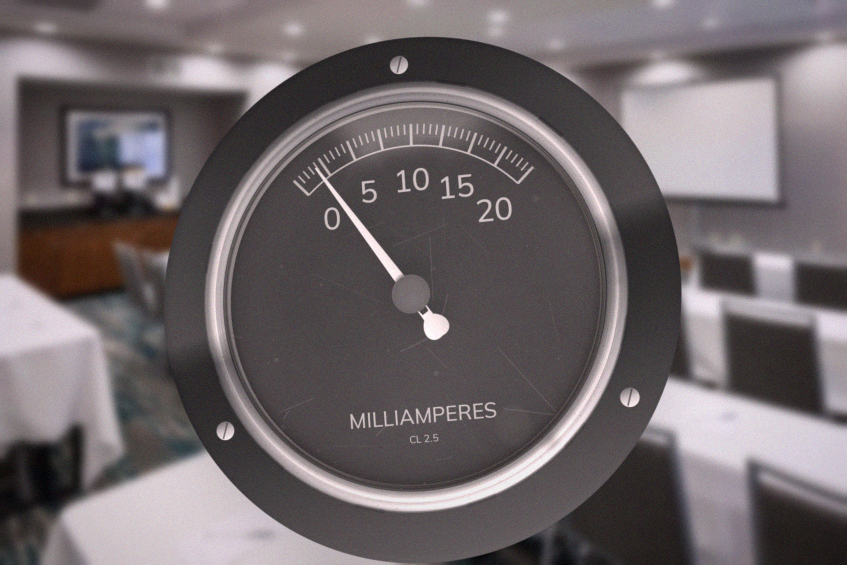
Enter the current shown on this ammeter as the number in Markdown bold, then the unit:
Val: **2** mA
